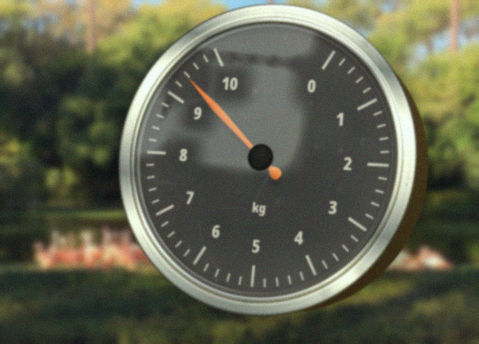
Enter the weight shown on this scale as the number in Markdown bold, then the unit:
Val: **9.4** kg
